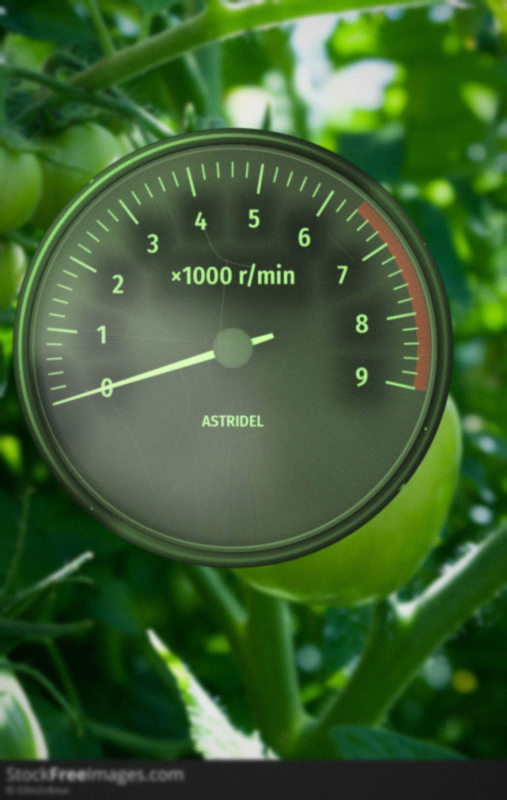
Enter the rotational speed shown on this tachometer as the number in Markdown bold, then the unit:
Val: **0** rpm
